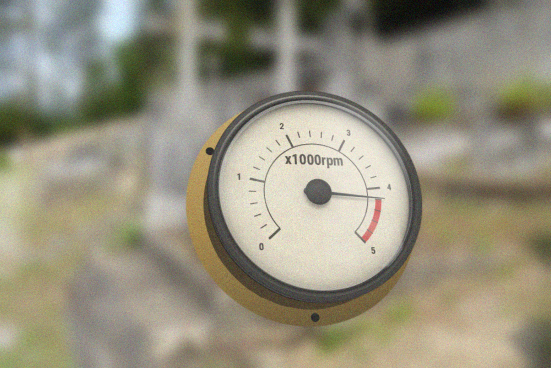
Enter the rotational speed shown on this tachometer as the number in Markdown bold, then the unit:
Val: **4200** rpm
